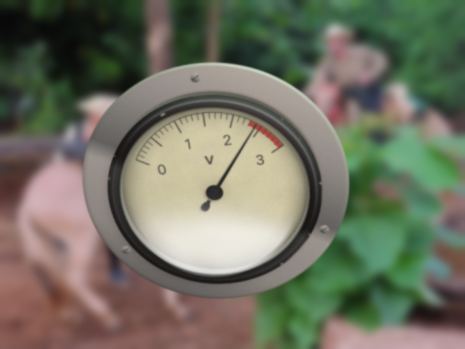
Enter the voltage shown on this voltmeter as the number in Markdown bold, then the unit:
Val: **2.4** V
